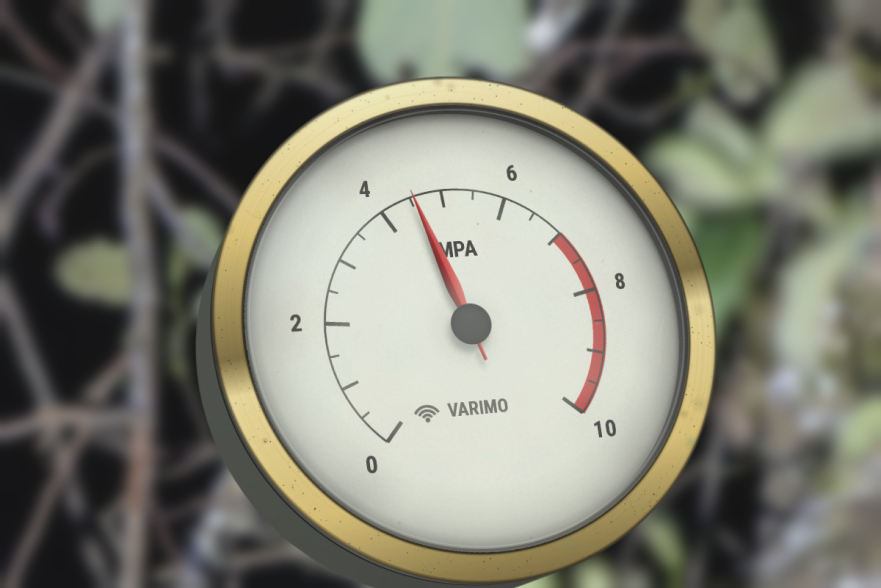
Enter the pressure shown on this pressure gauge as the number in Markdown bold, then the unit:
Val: **4.5** MPa
